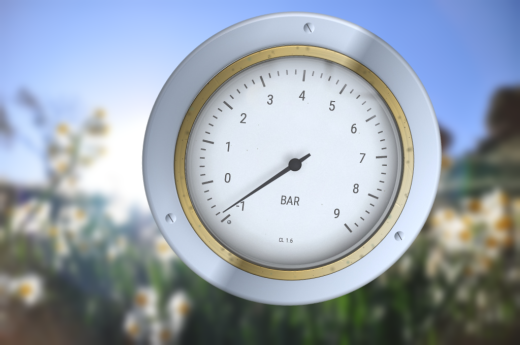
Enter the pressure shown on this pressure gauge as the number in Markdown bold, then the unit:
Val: **-0.8** bar
